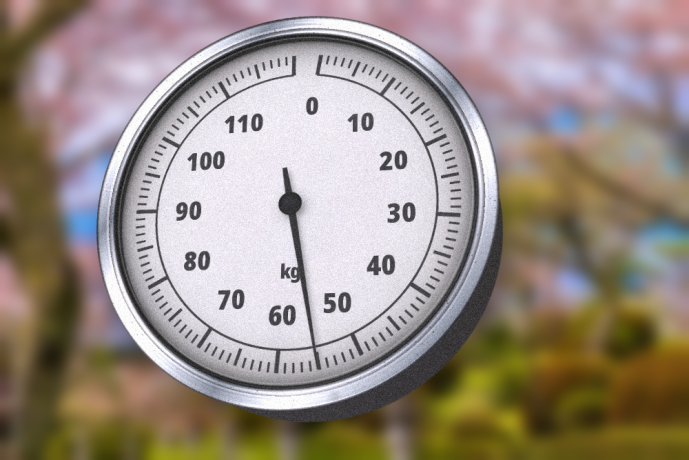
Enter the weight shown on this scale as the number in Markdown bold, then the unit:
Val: **55** kg
